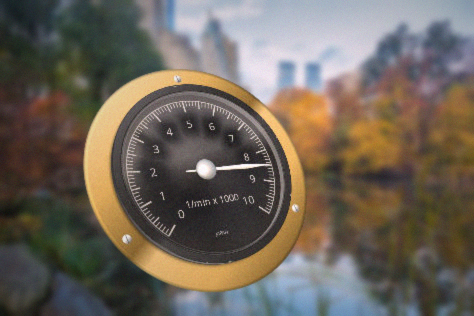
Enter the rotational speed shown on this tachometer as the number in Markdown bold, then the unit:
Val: **8500** rpm
